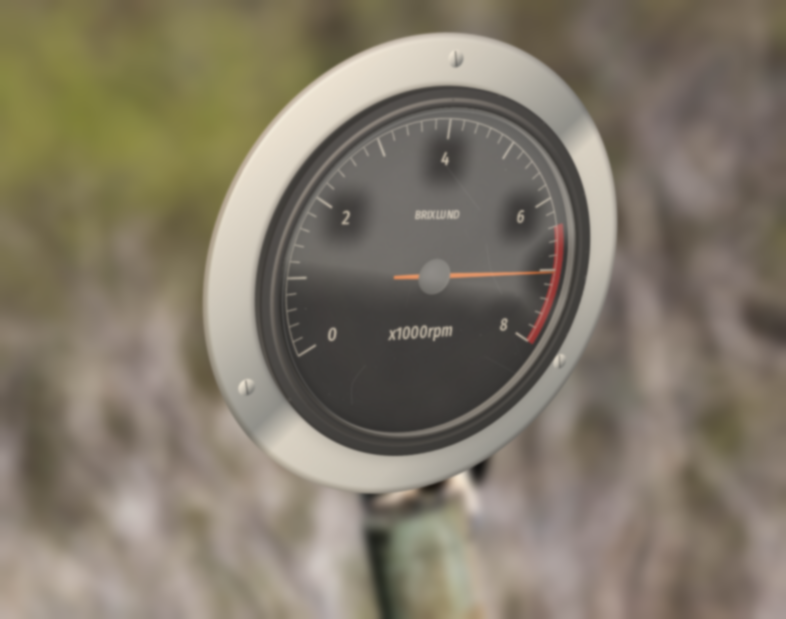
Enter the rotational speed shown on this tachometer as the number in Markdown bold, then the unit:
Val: **7000** rpm
